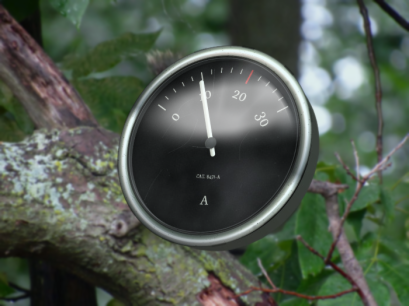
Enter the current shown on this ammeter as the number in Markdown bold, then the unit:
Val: **10** A
